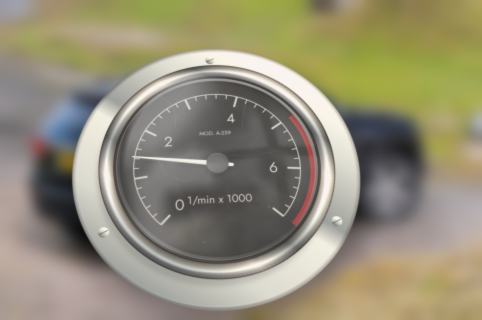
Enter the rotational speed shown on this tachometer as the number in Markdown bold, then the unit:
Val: **1400** rpm
